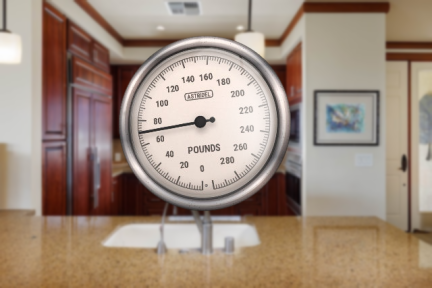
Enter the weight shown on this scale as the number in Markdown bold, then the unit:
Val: **70** lb
